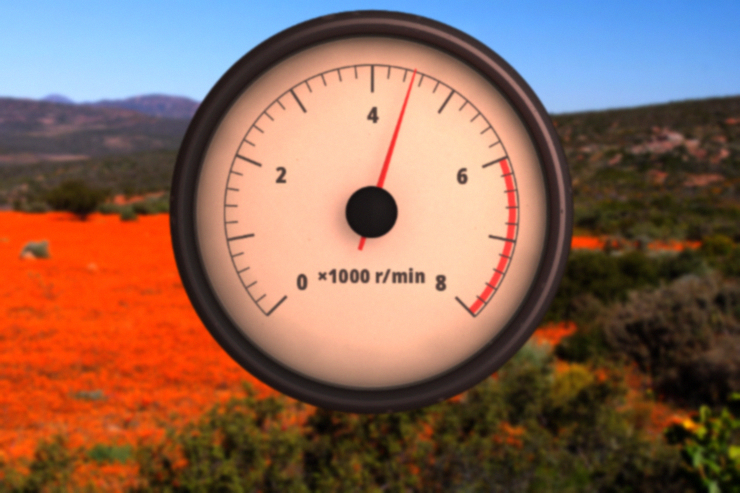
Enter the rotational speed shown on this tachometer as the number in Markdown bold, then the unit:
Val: **4500** rpm
